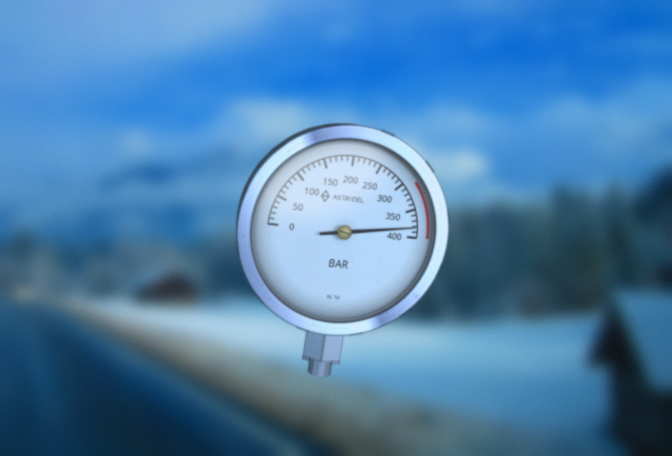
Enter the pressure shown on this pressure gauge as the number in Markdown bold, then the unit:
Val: **380** bar
